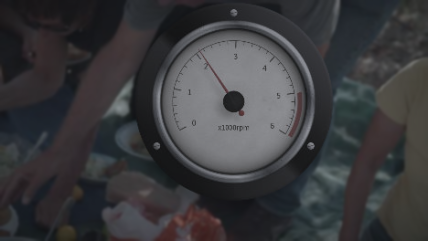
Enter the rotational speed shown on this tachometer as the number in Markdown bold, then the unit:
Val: **2100** rpm
